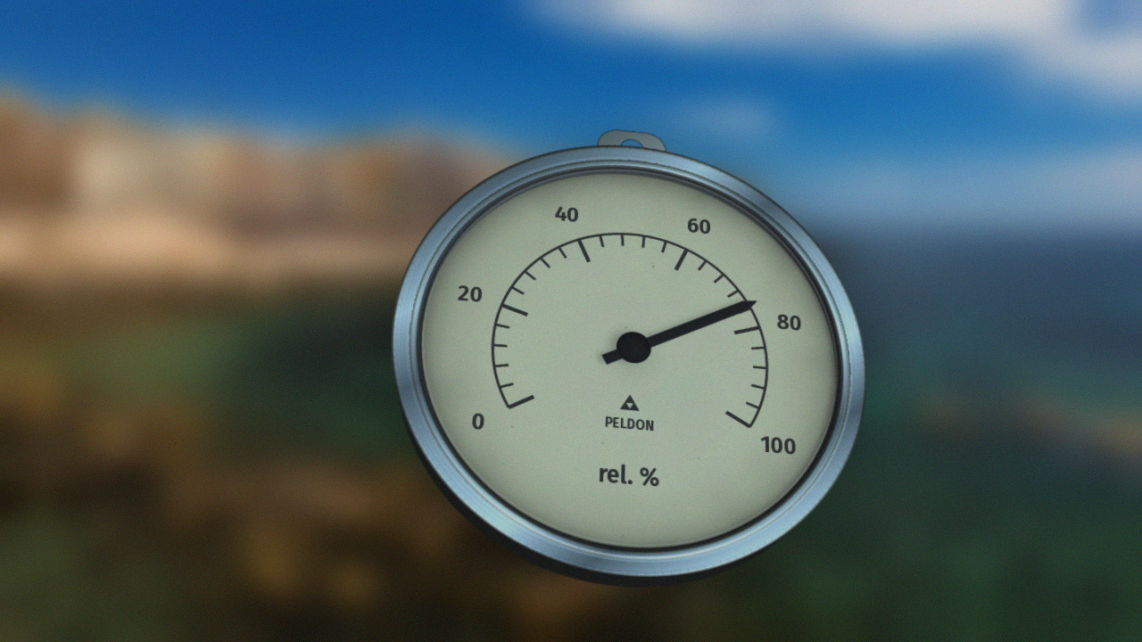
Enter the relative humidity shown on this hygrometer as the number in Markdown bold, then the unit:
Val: **76** %
